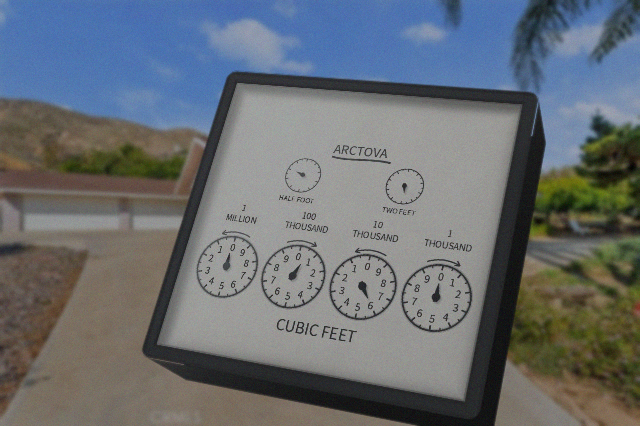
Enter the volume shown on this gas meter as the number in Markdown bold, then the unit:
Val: **6000** ft³
